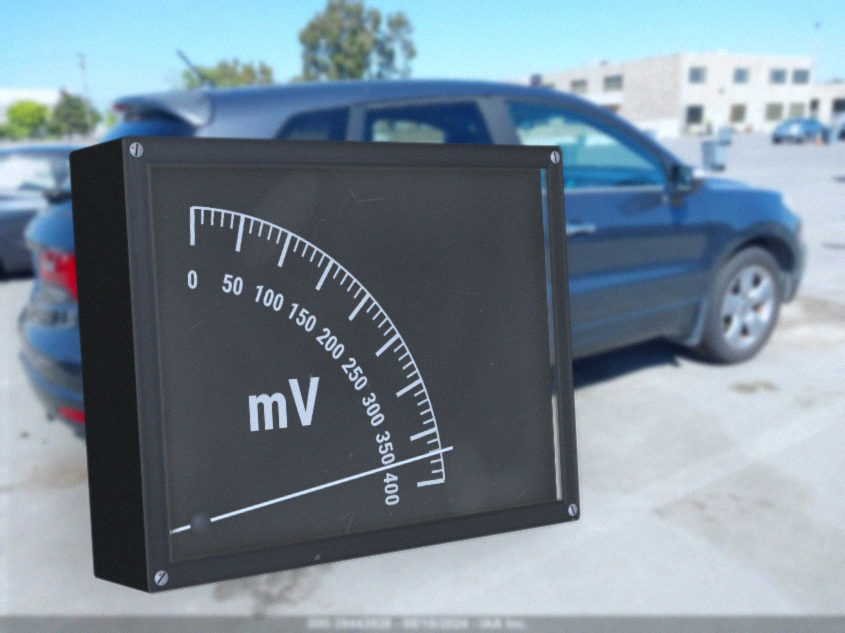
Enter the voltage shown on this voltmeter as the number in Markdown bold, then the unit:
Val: **370** mV
